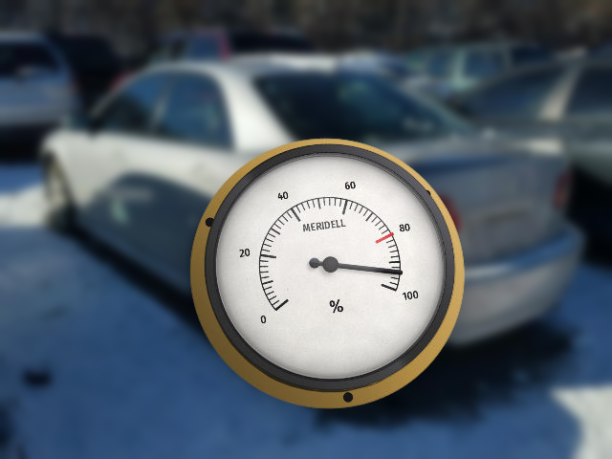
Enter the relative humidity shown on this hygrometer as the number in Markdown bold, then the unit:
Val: **94** %
